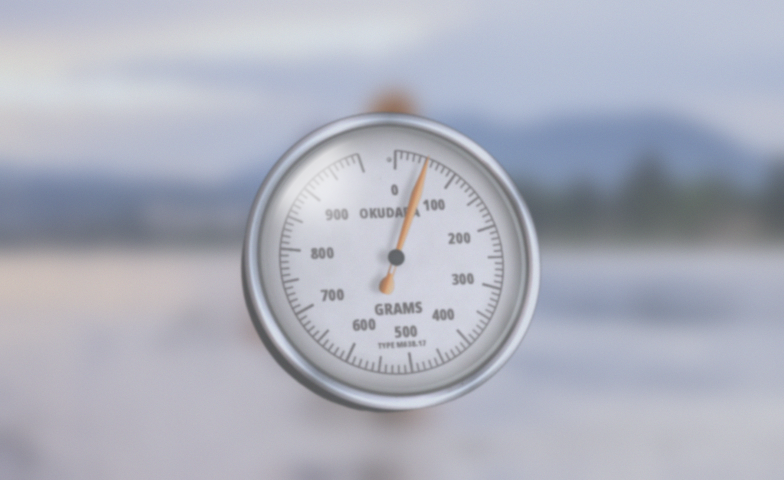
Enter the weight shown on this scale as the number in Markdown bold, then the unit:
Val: **50** g
